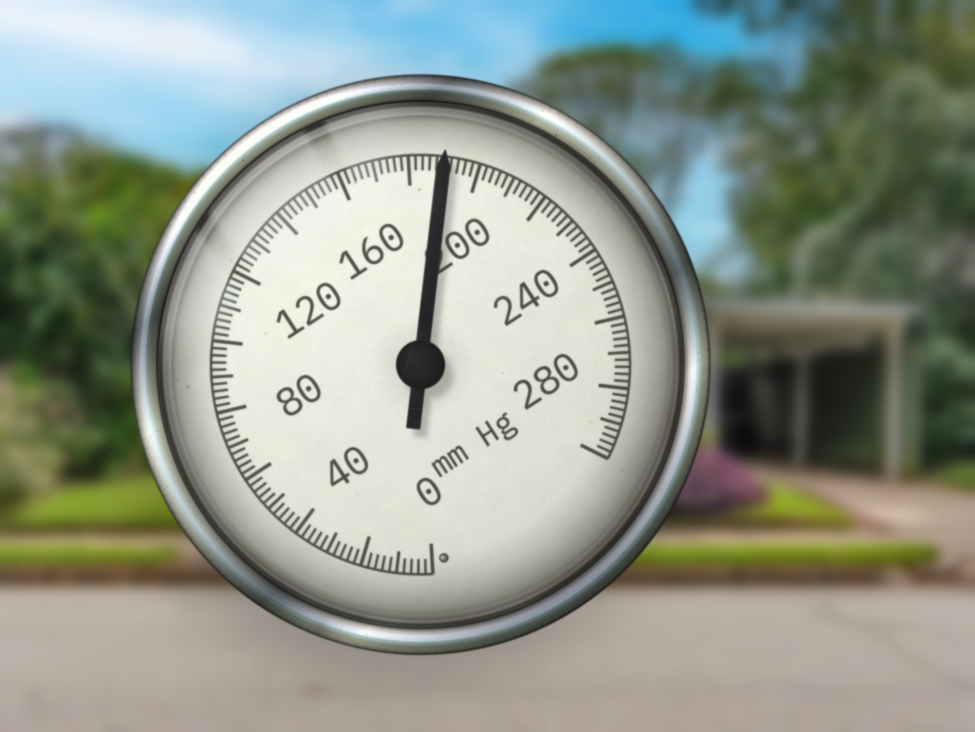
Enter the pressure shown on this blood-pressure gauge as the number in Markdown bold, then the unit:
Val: **190** mmHg
